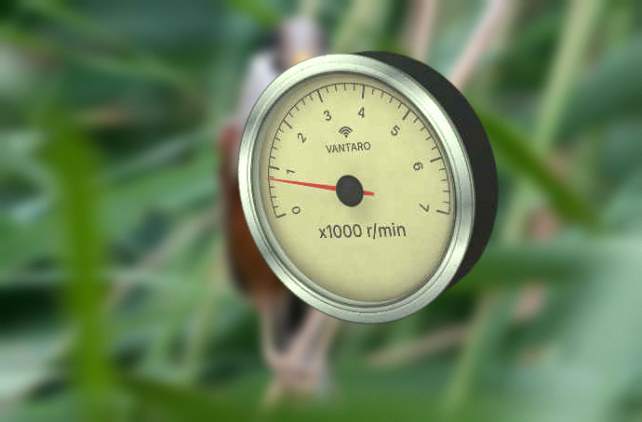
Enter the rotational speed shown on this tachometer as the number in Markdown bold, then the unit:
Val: **800** rpm
